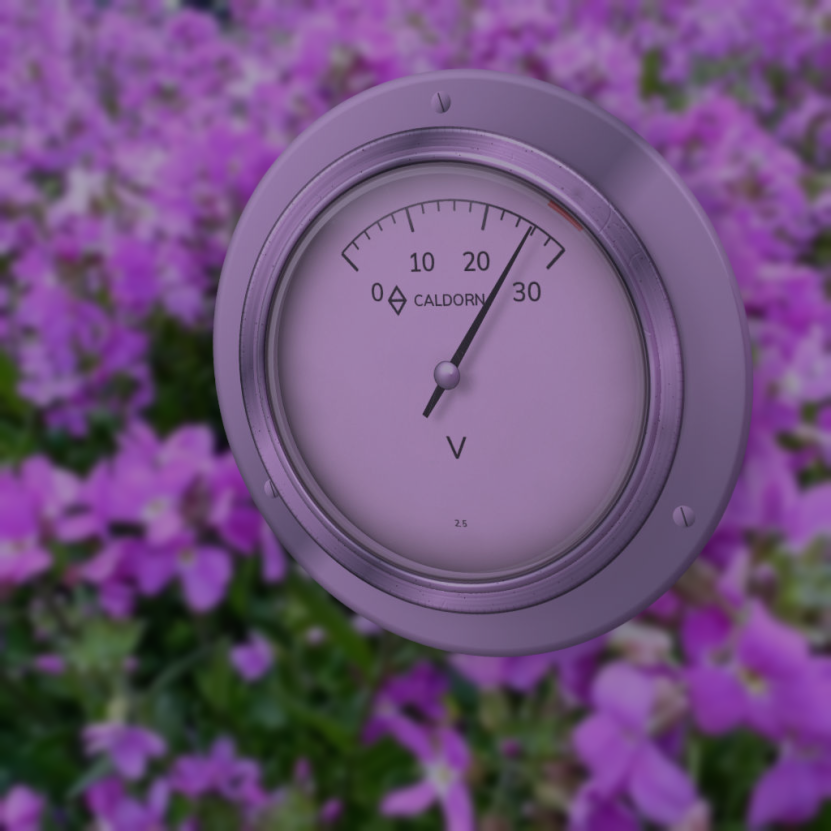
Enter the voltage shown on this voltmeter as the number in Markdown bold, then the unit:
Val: **26** V
